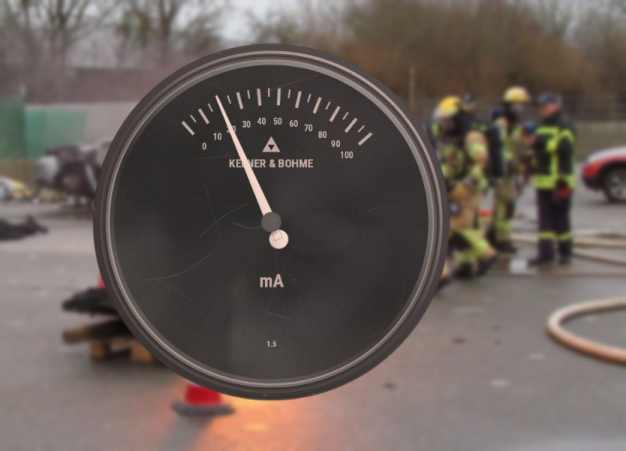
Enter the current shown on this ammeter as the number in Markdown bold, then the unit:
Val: **20** mA
